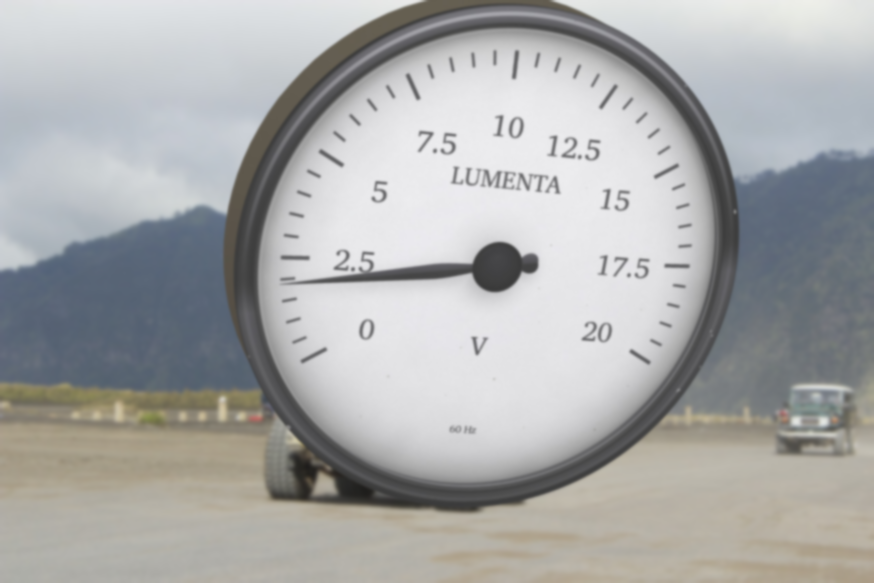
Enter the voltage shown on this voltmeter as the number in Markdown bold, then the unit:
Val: **2** V
